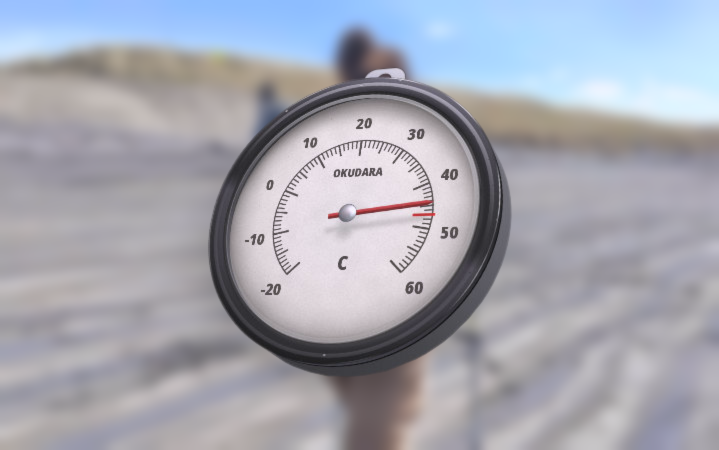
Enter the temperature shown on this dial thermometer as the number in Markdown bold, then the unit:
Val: **45** °C
